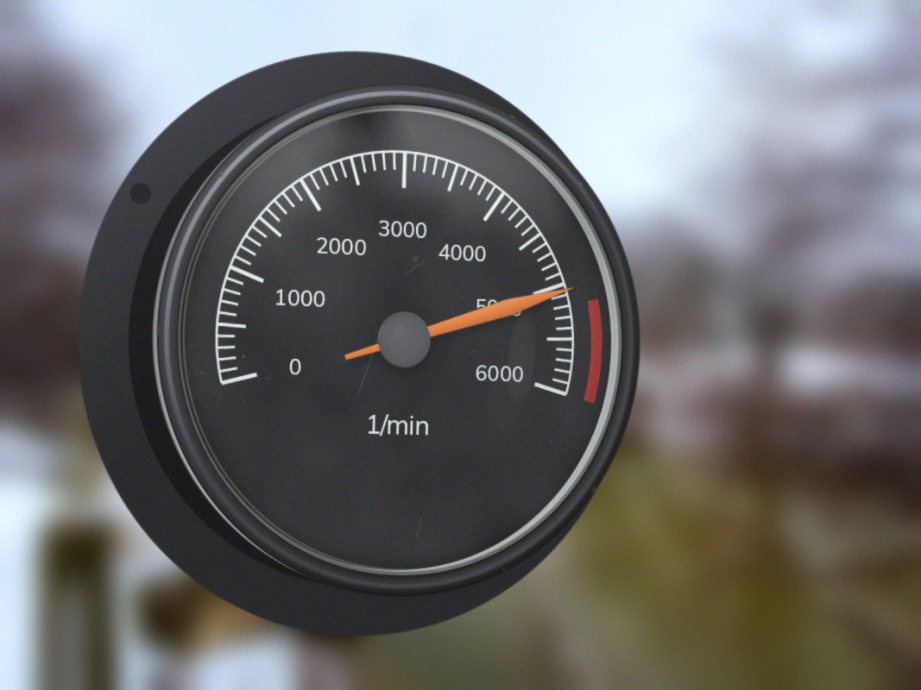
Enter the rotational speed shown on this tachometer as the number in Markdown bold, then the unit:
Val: **5050** rpm
